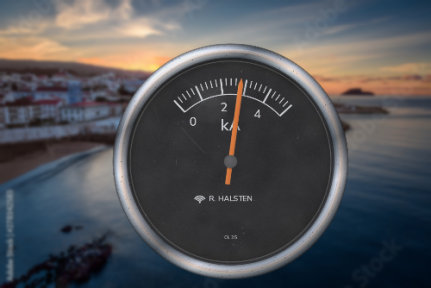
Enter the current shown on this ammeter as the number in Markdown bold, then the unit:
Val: **2.8** kA
